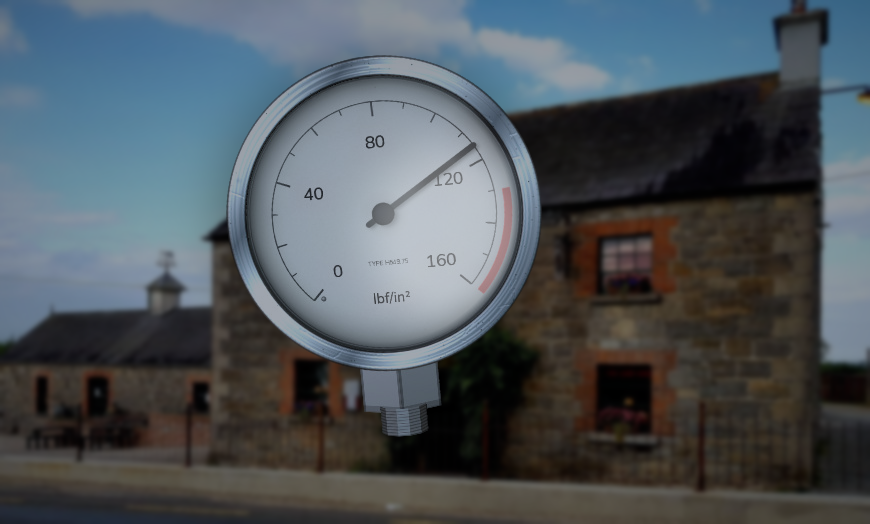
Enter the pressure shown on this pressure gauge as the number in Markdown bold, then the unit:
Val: **115** psi
